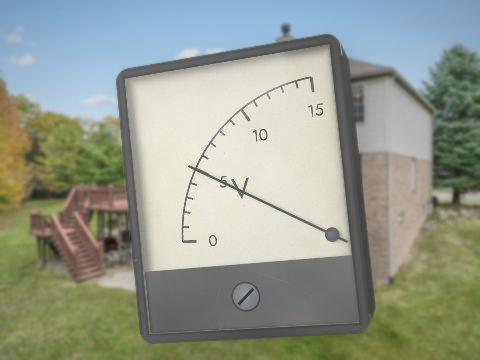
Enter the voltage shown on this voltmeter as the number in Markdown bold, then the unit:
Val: **5** V
